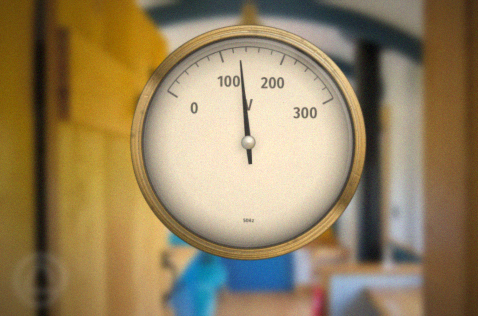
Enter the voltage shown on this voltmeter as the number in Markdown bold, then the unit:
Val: **130** V
